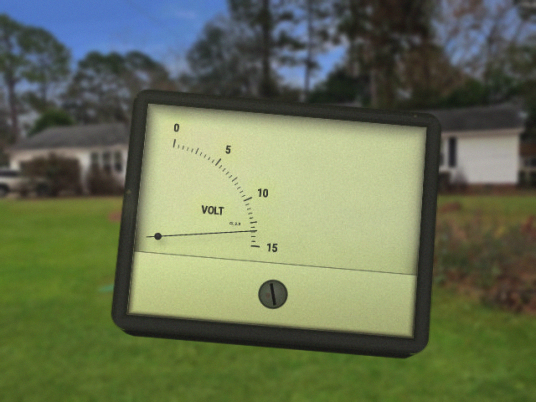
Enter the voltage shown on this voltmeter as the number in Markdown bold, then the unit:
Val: **13.5** V
